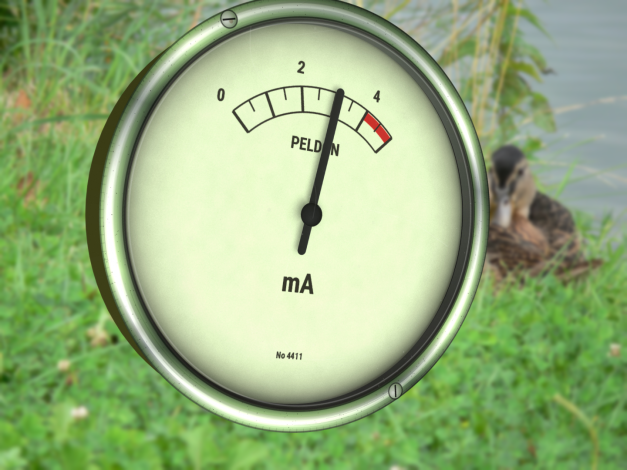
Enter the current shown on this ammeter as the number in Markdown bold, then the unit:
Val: **3** mA
